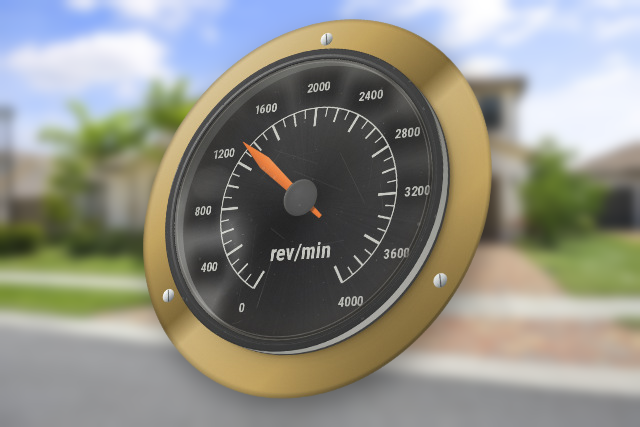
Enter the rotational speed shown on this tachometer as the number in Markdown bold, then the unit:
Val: **1350** rpm
